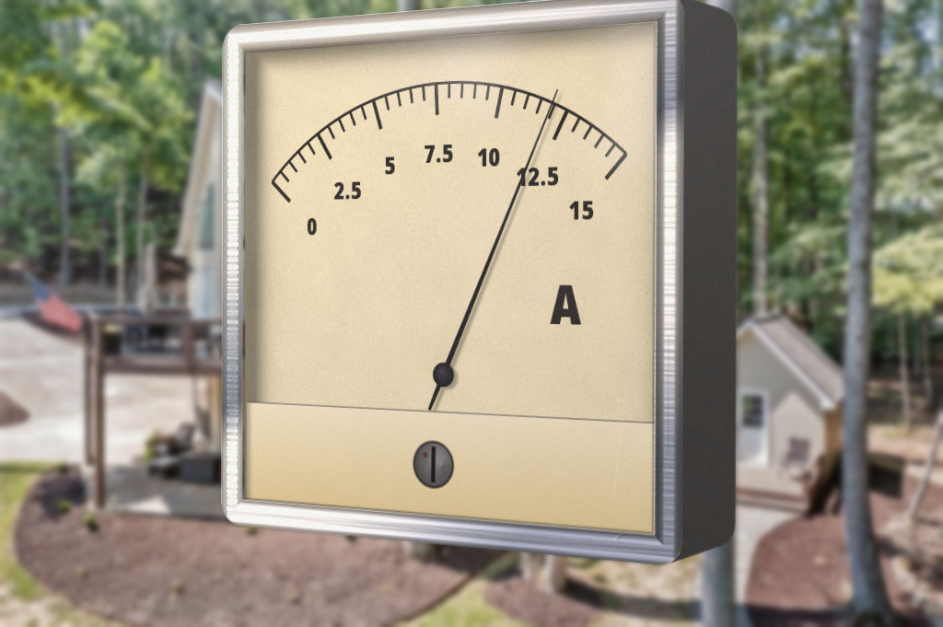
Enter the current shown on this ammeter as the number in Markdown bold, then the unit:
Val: **12** A
